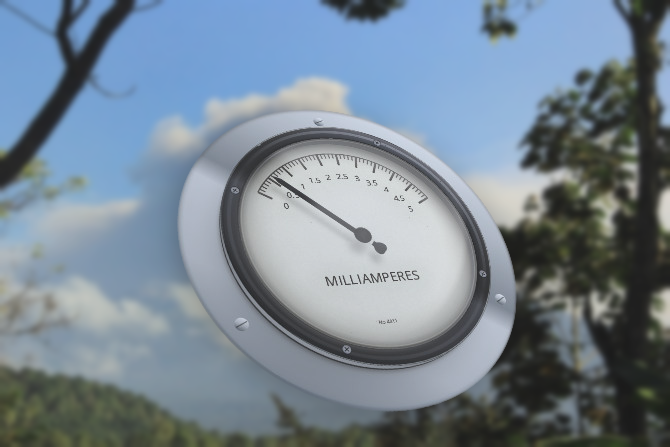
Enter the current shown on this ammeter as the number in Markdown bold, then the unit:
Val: **0.5** mA
